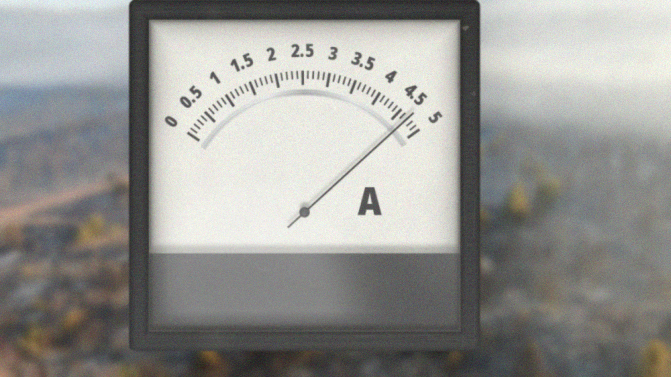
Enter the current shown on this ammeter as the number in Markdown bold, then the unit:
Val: **4.7** A
